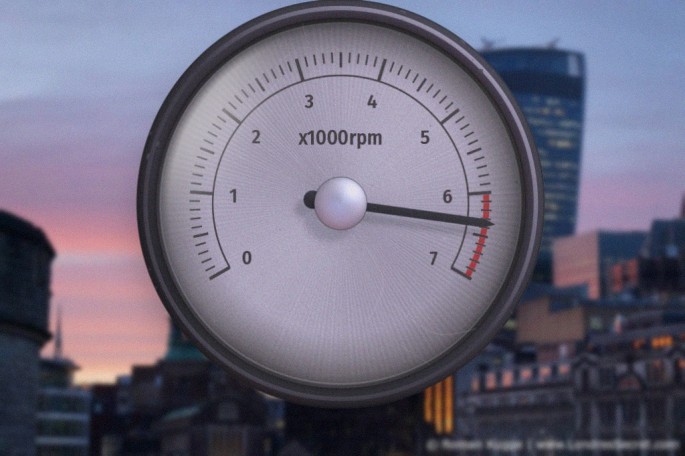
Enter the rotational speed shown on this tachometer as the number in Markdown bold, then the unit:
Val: **6350** rpm
